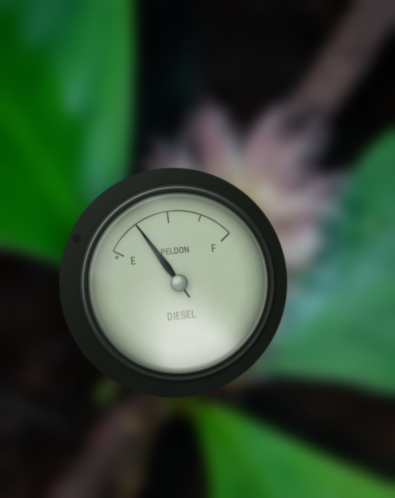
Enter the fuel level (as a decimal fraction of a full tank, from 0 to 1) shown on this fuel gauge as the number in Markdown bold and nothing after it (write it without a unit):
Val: **0.25**
